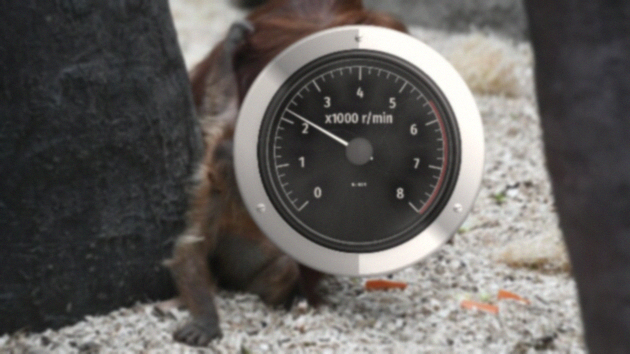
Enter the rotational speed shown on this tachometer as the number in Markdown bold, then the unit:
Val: **2200** rpm
